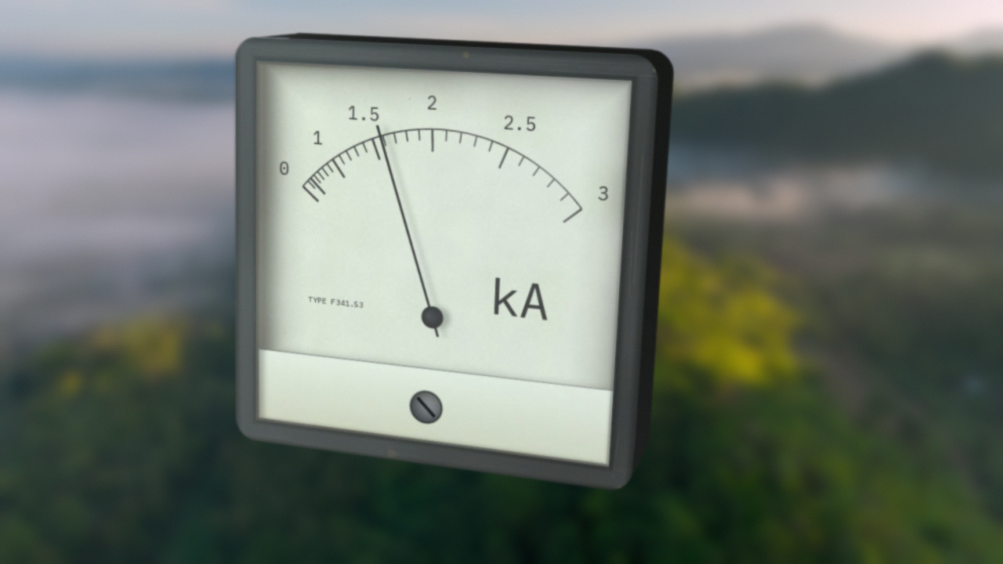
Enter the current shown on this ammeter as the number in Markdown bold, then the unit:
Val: **1.6** kA
